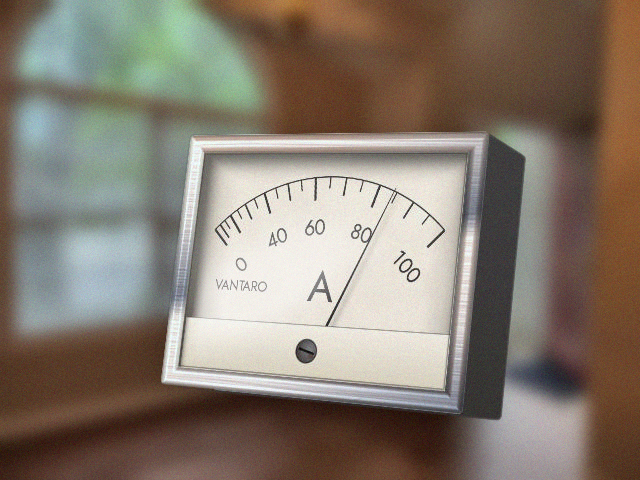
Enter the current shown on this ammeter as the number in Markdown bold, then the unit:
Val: **85** A
